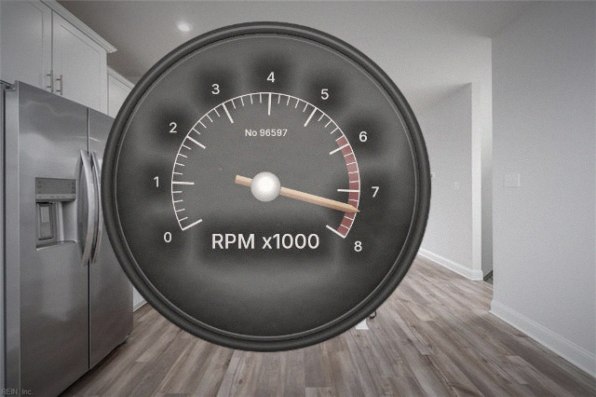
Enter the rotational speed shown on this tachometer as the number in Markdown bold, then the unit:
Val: **7400** rpm
